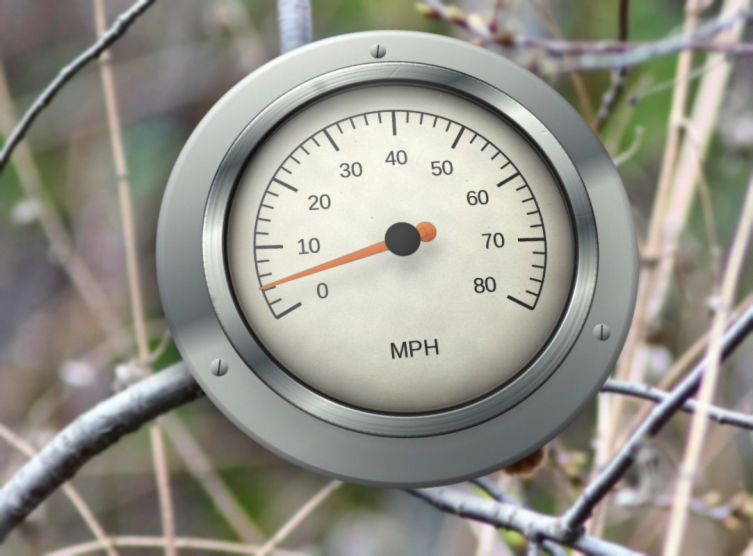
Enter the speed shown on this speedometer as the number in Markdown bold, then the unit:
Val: **4** mph
